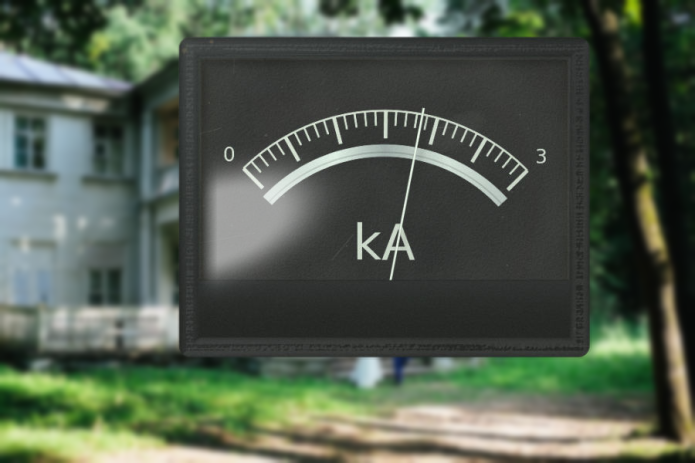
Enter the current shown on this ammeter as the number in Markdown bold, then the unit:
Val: **1.85** kA
